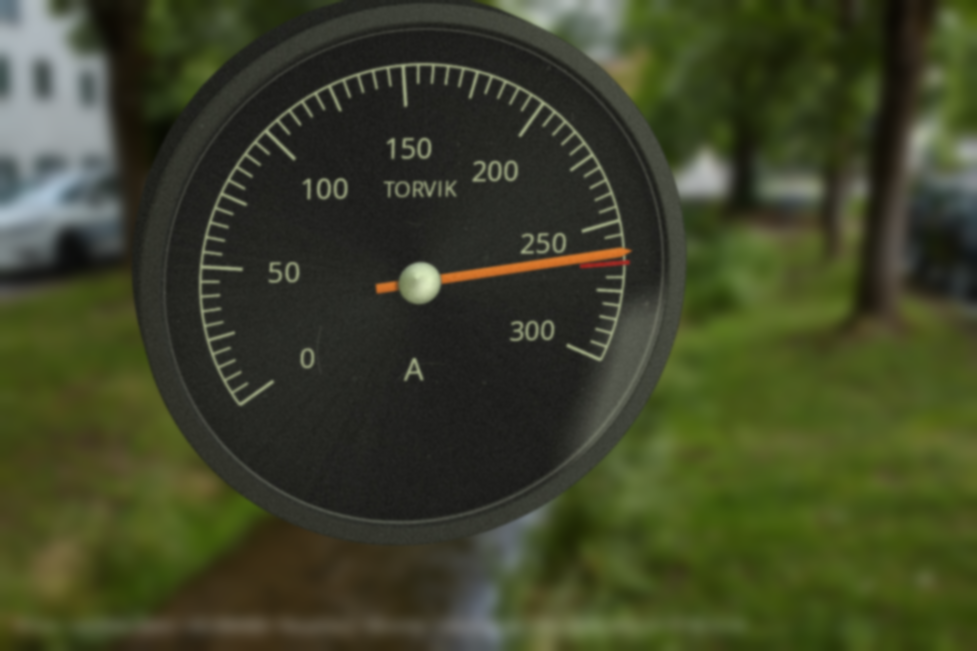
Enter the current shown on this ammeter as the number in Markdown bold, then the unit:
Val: **260** A
